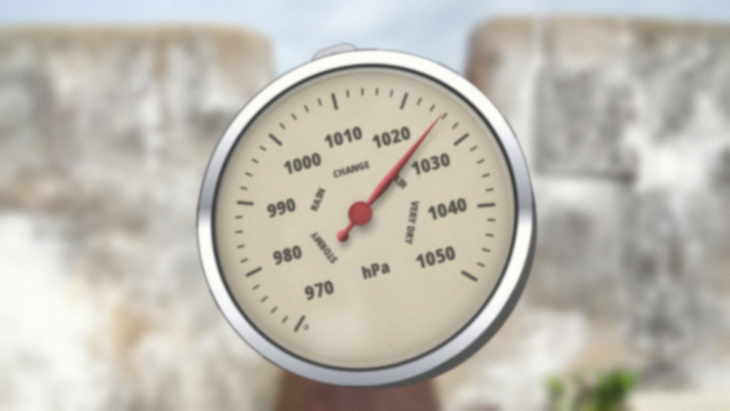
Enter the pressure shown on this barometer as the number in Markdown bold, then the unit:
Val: **1026** hPa
